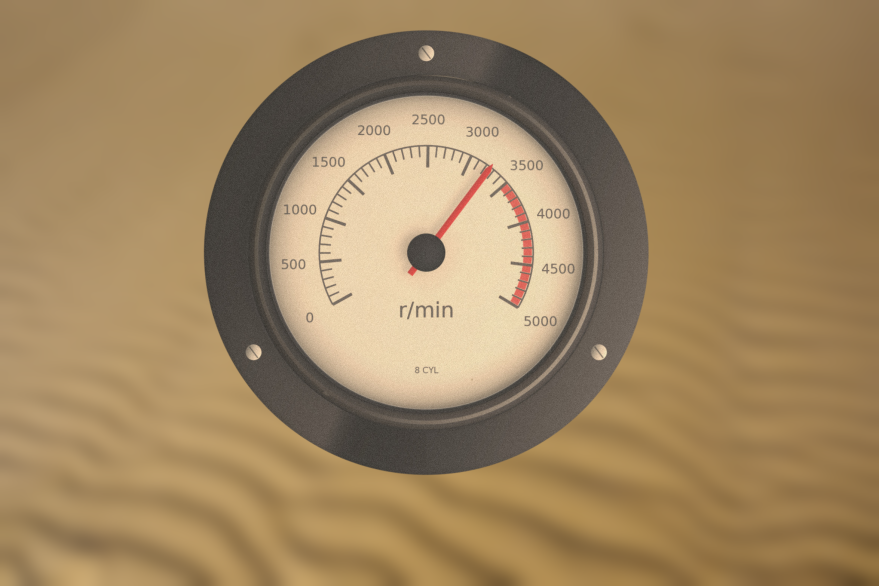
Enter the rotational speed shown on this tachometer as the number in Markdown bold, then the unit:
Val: **3250** rpm
